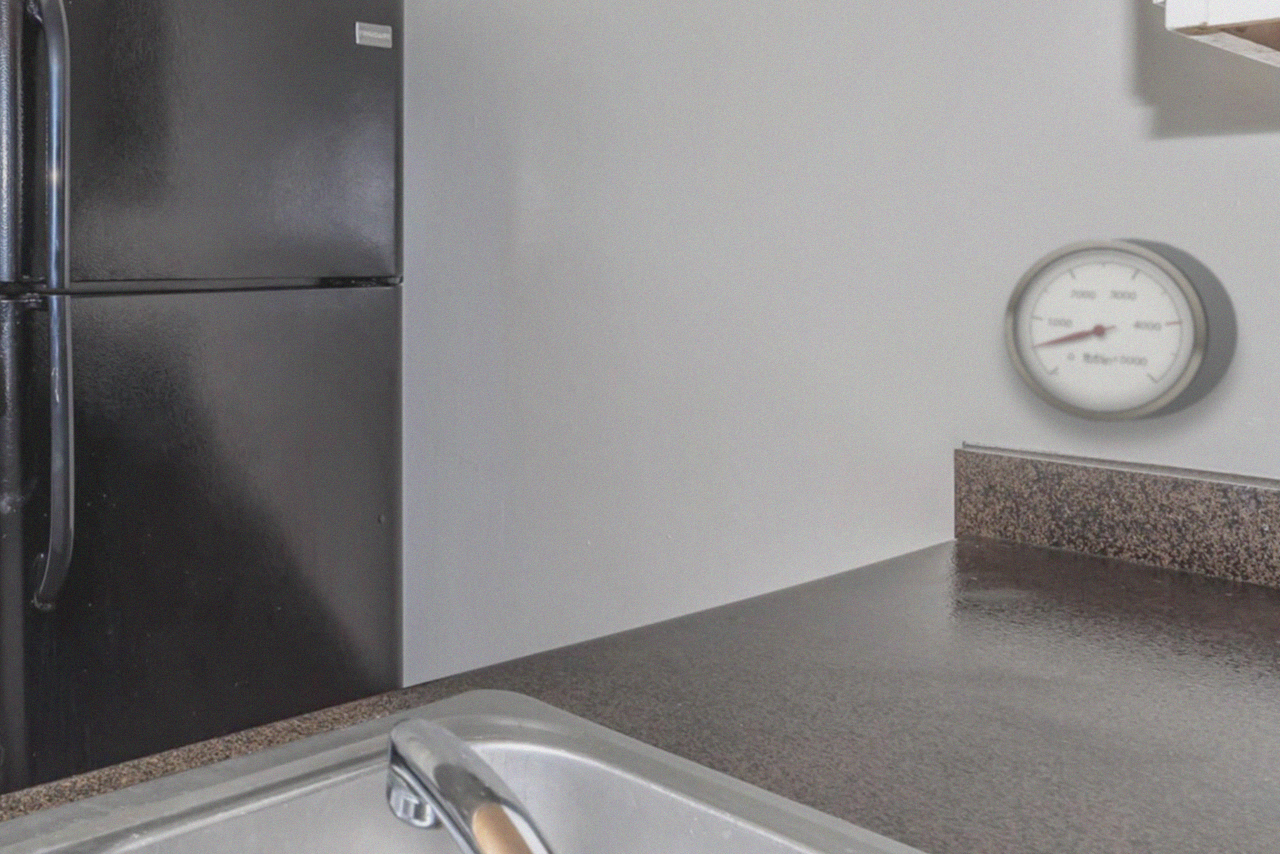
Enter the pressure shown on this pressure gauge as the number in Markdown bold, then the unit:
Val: **500** psi
